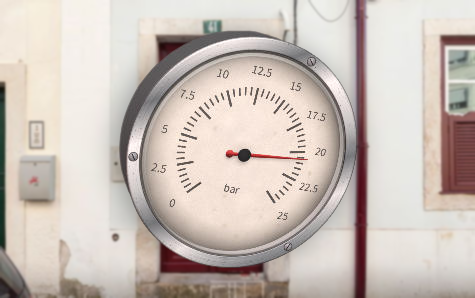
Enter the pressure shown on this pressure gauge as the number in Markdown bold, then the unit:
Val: **20.5** bar
